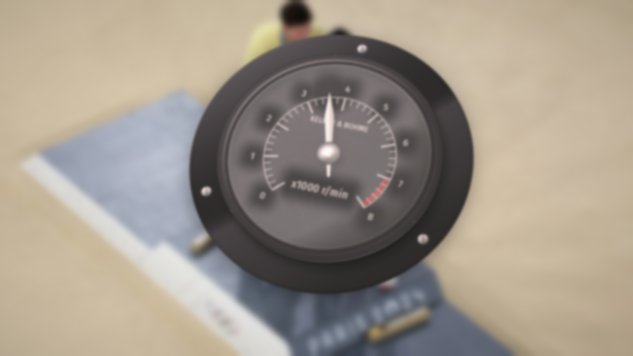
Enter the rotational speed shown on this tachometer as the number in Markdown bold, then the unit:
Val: **3600** rpm
